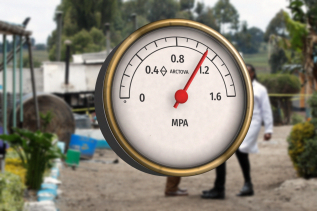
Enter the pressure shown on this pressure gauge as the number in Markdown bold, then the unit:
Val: **1.1** MPa
